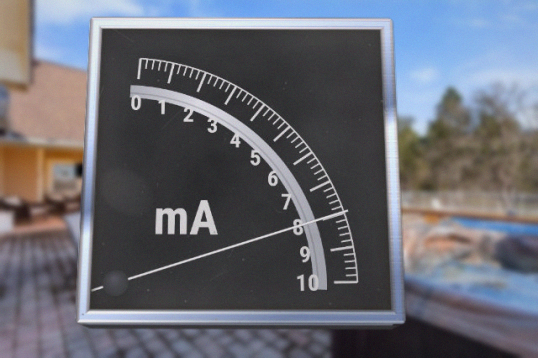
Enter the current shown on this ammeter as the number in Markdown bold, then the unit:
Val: **8** mA
